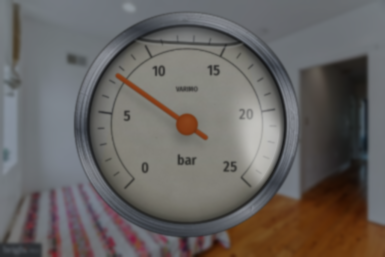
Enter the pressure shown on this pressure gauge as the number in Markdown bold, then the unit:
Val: **7.5** bar
